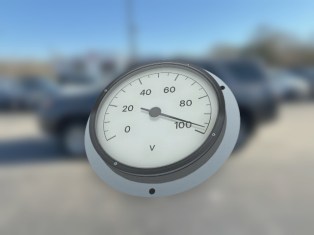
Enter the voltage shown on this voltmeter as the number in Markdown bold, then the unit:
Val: **97.5** V
